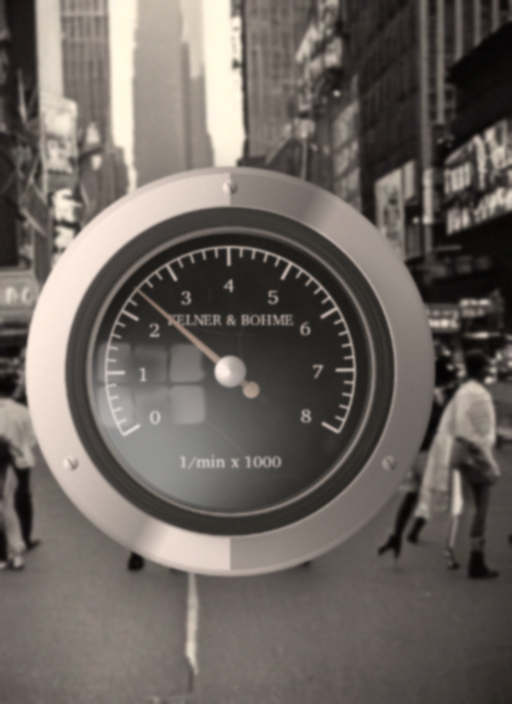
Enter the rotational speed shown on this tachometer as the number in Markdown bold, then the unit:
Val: **2400** rpm
